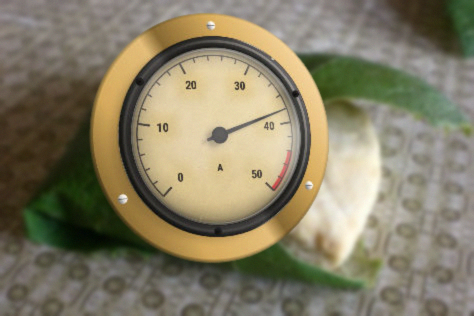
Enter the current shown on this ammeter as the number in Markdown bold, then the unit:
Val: **38** A
